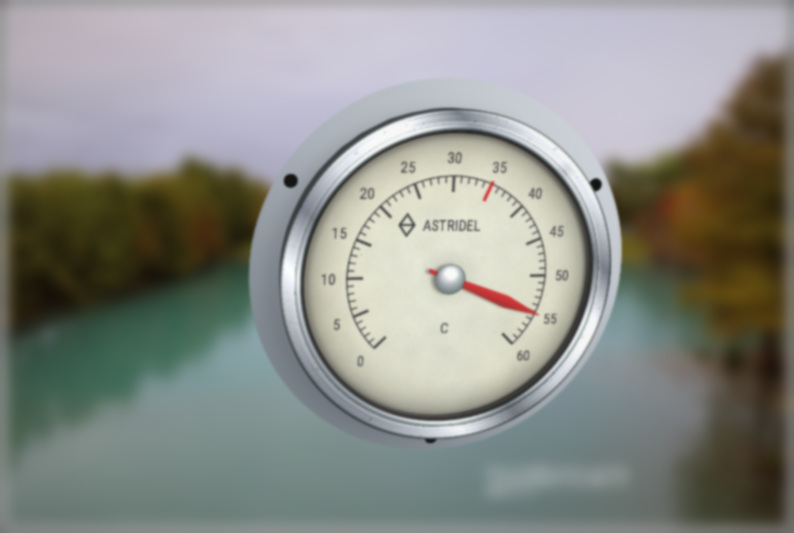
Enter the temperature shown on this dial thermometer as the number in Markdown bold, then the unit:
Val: **55** °C
